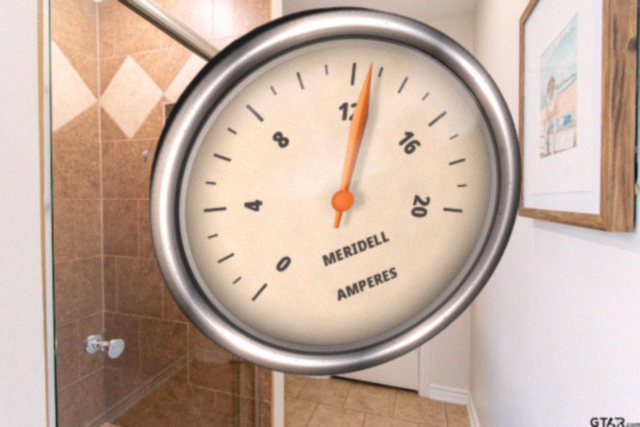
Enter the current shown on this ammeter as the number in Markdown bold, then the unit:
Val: **12.5** A
